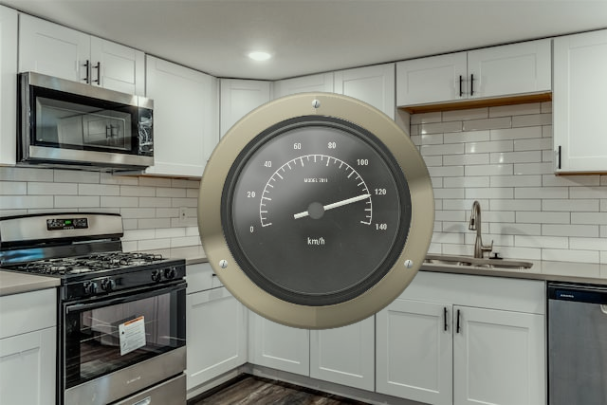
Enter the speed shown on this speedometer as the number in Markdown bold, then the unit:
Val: **120** km/h
